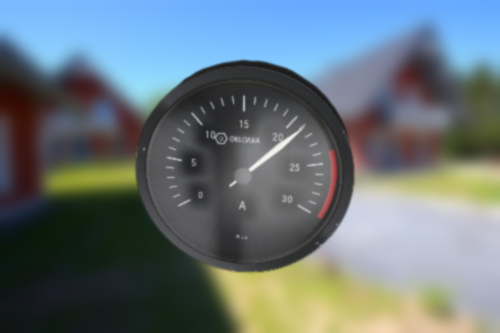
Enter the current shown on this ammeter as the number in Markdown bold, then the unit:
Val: **21** A
